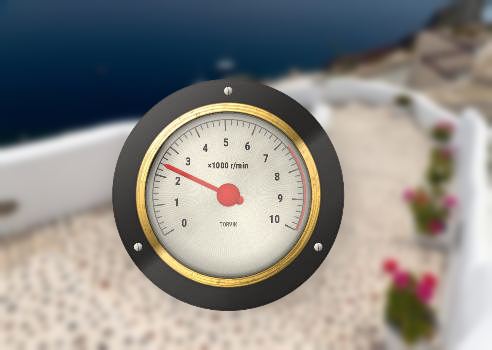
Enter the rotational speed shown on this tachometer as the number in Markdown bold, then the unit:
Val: **2400** rpm
